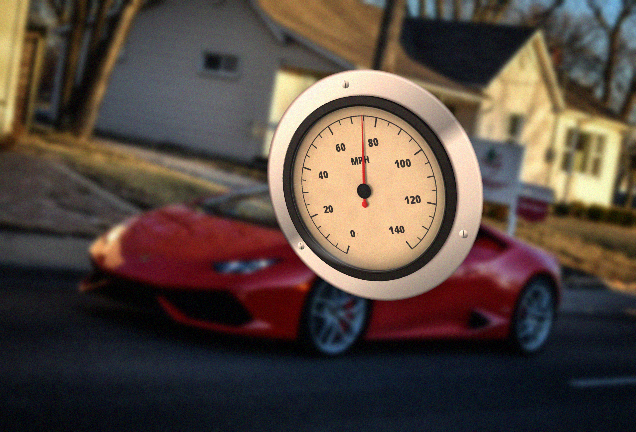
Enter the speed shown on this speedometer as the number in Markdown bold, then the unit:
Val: **75** mph
